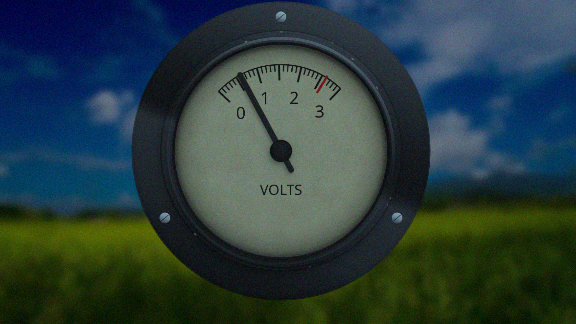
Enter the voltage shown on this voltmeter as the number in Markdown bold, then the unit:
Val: **0.6** V
